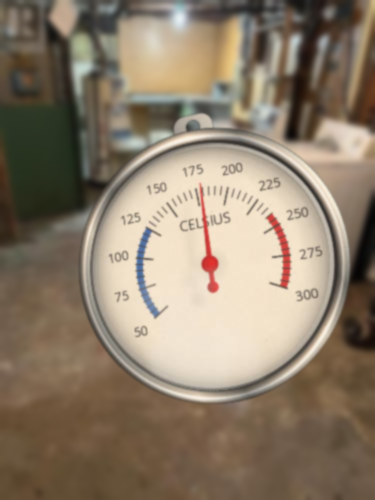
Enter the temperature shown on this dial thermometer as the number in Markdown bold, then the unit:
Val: **180** °C
